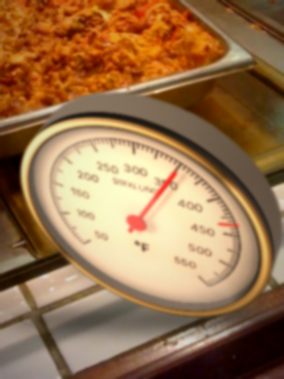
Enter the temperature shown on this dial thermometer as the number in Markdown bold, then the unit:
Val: **350** °F
